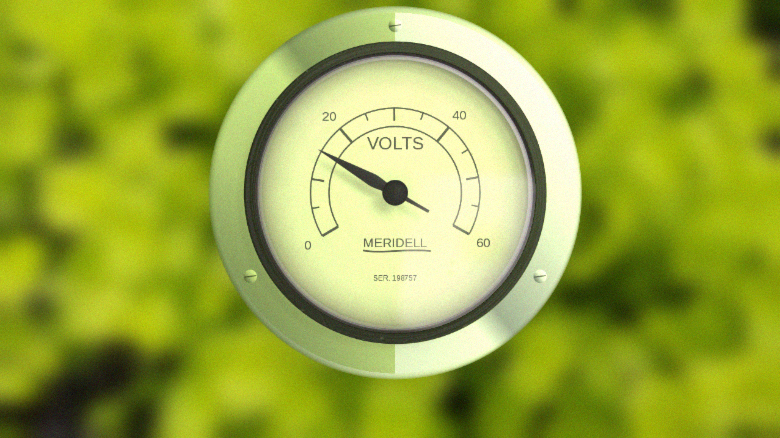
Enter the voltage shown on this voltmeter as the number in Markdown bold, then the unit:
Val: **15** V
